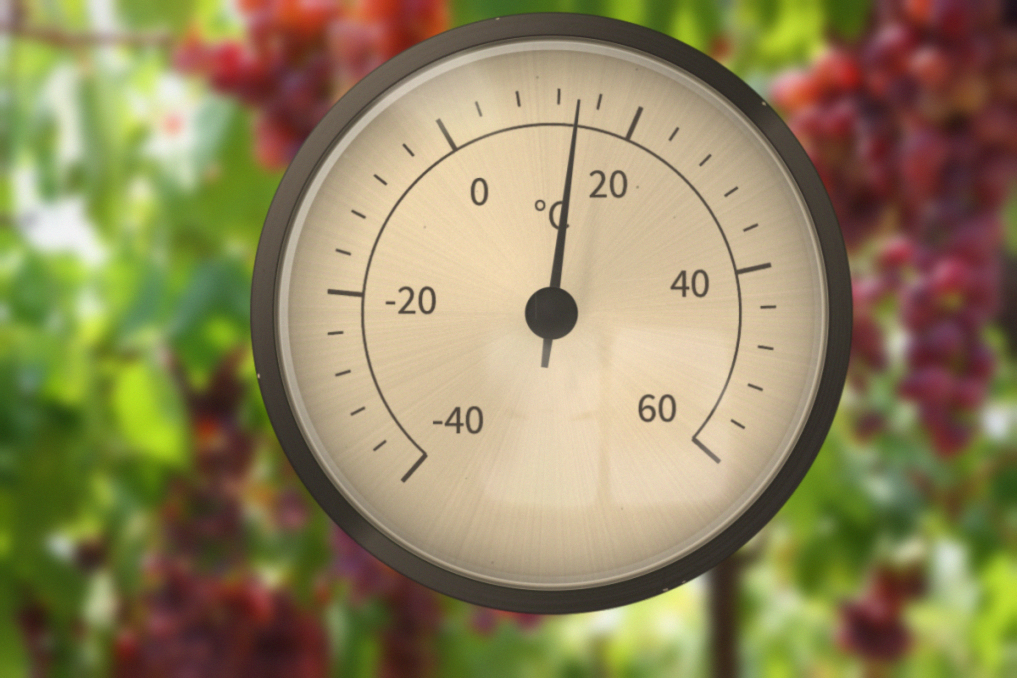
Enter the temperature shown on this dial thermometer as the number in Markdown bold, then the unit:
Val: **14** °C
